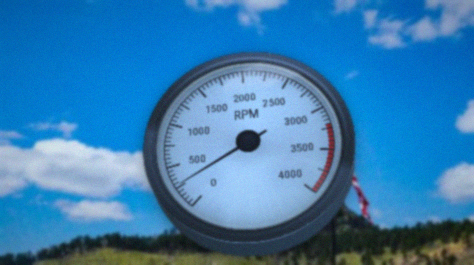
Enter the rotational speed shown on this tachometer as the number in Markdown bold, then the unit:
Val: **250** rpm
